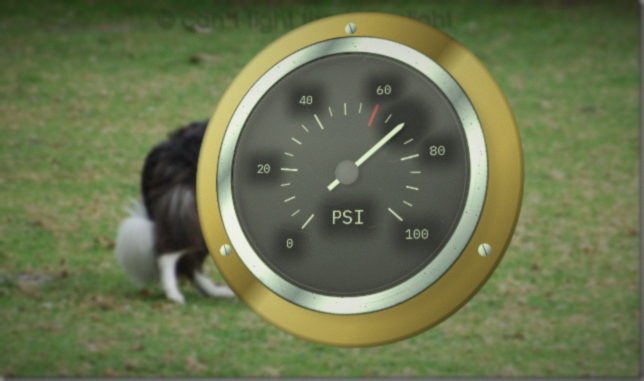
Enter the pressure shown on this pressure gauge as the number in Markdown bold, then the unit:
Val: **70** psi
